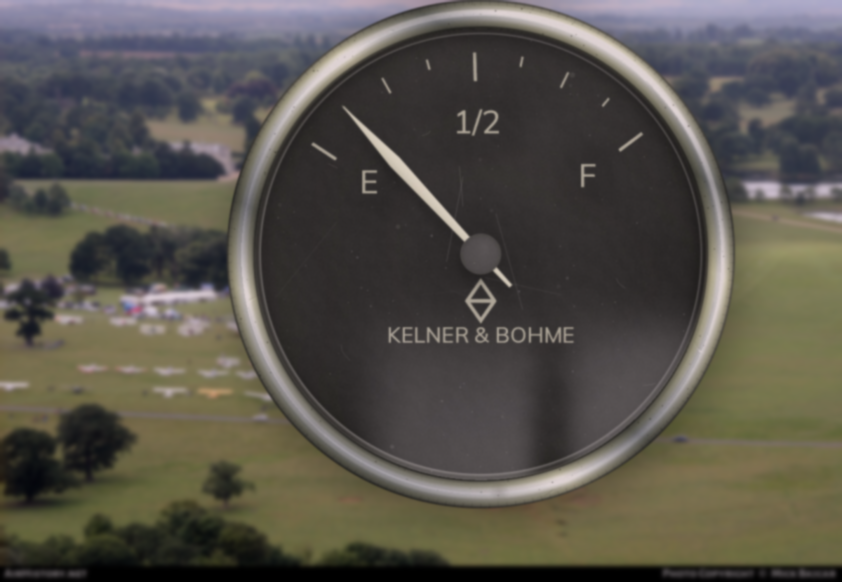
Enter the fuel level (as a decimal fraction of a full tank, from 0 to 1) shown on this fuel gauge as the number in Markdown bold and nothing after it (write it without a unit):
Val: **0.125**
